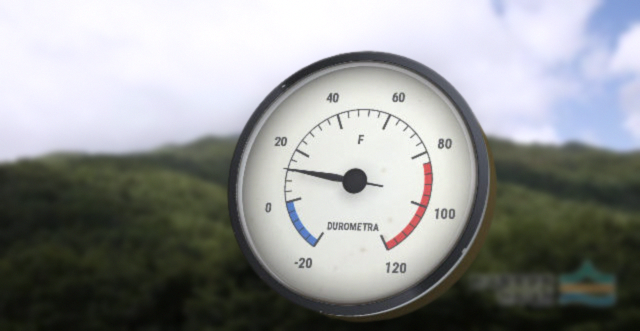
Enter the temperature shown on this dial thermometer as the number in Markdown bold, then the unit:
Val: **12** °F
